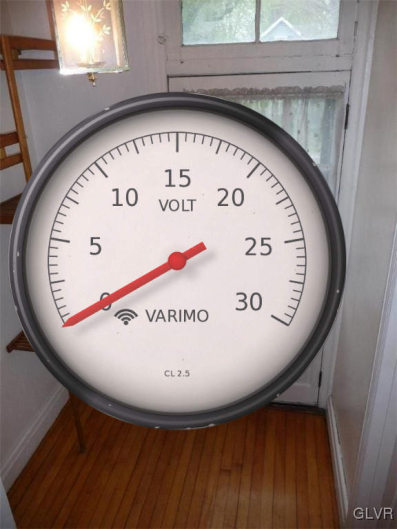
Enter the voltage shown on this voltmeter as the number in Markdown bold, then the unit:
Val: **0** V
